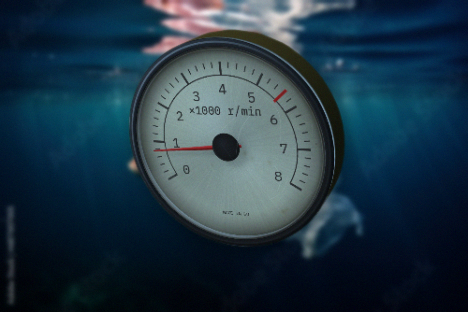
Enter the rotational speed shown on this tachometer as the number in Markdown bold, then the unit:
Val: **800** rpm
